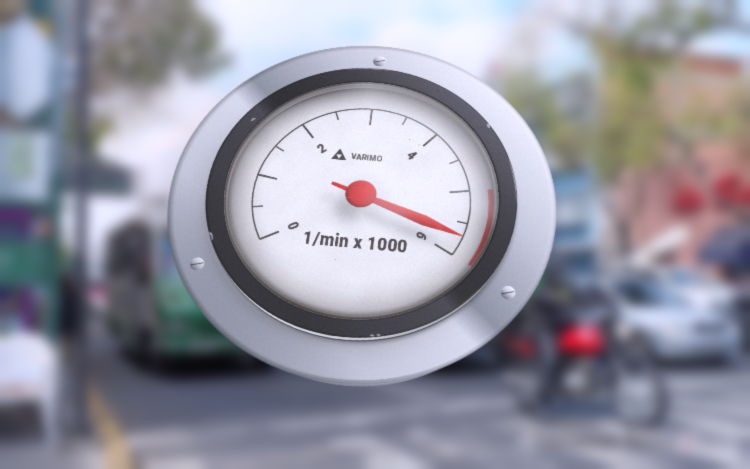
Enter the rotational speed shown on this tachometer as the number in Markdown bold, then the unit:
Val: **5750** rpm
